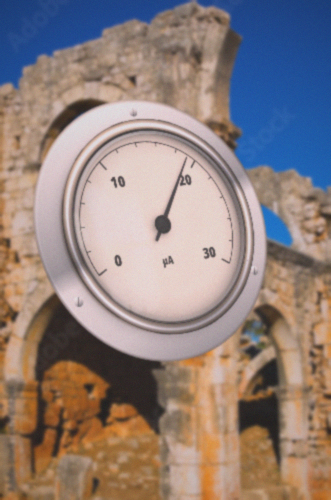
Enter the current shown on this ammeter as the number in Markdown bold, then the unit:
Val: **19** µA
